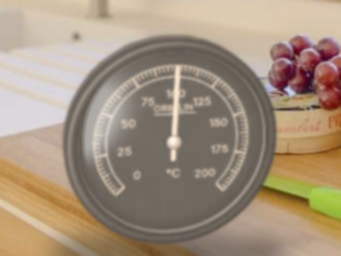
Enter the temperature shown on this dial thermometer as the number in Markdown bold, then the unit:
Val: **100** °C
